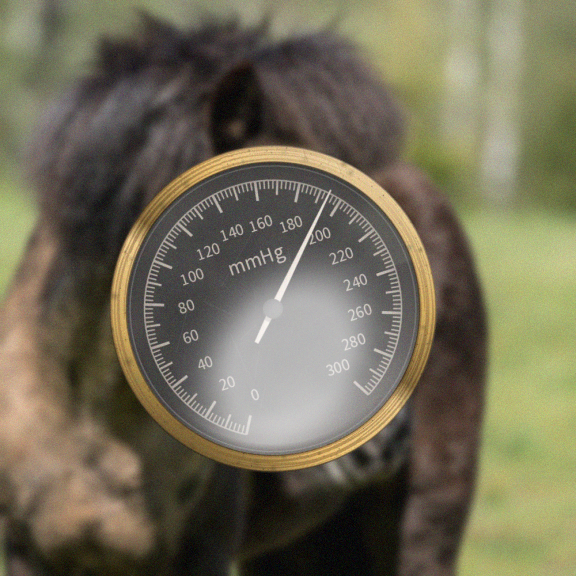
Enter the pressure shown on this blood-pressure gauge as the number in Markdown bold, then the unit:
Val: **194** mmHg
